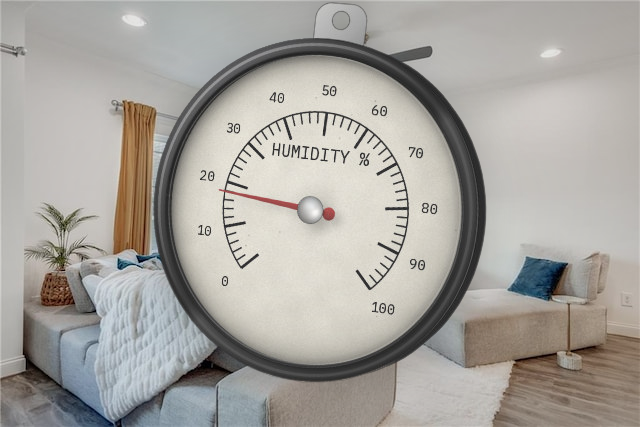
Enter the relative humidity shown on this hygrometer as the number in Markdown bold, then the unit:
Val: **18** %
